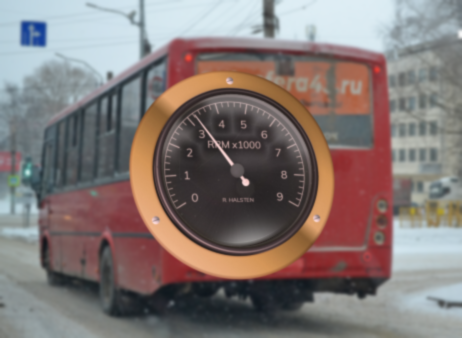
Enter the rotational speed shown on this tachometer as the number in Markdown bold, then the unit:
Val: **3200** rpm
